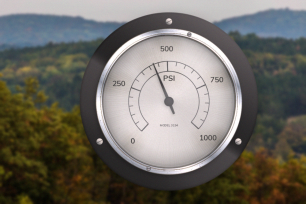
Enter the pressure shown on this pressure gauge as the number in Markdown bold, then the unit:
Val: **425** psi
